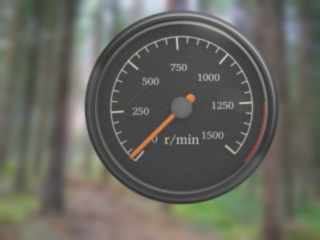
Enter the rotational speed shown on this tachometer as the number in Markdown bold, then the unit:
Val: **25** rpm
